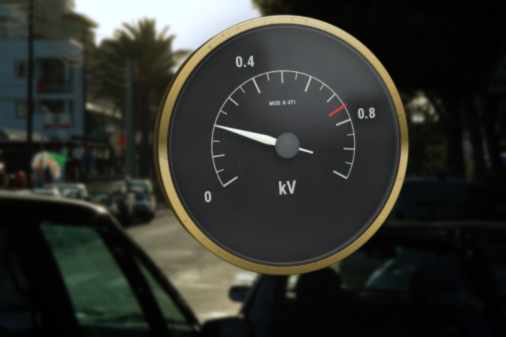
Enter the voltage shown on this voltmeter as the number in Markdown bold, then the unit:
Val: **0.2** kV
